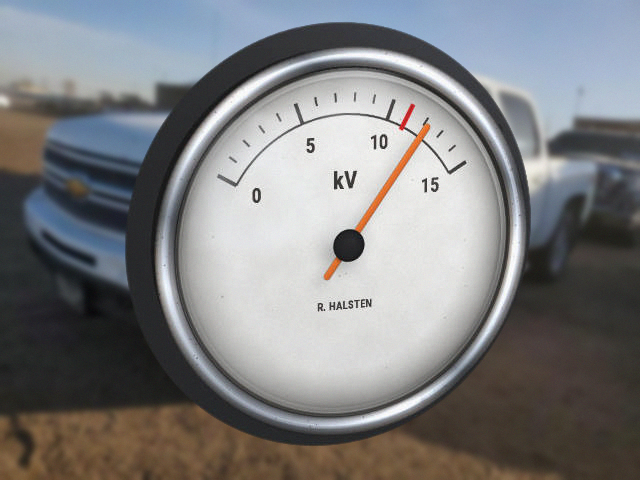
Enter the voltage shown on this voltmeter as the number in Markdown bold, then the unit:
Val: **12** kV
